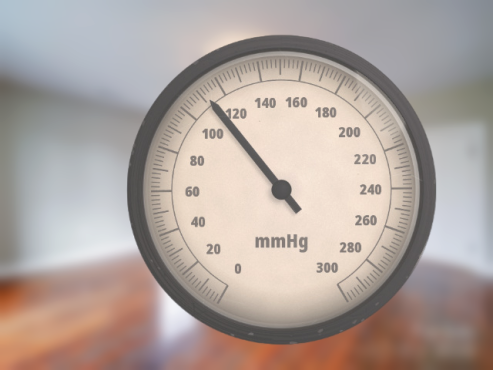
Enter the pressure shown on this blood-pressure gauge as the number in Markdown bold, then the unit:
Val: **112** mmHg
